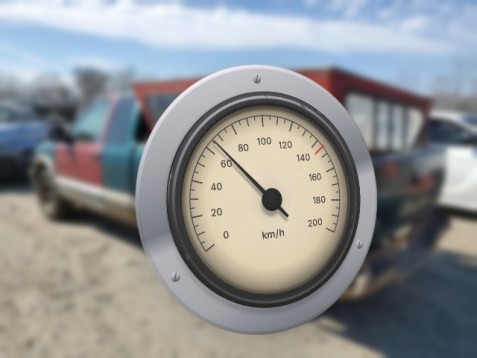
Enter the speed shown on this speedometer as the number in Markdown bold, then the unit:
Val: **65** km/h
